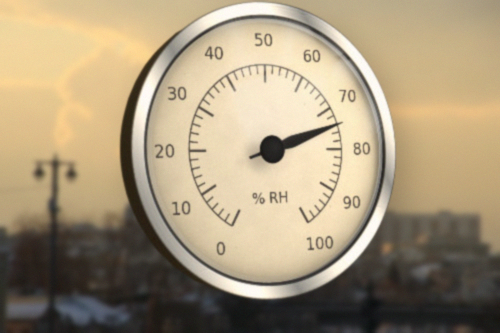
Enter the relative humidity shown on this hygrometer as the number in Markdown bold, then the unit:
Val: **74** %
